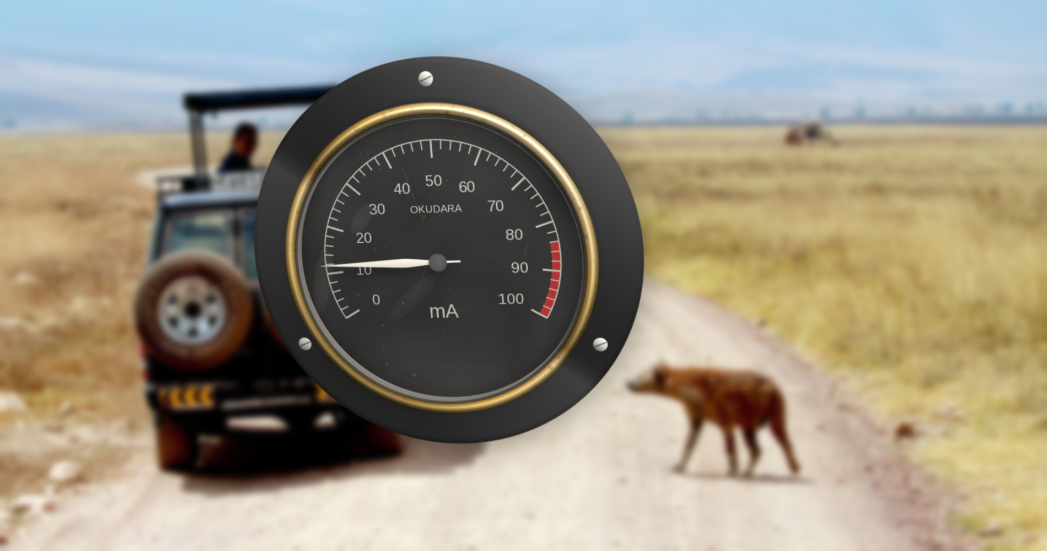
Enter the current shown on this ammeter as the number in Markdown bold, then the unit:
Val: **12** mA
